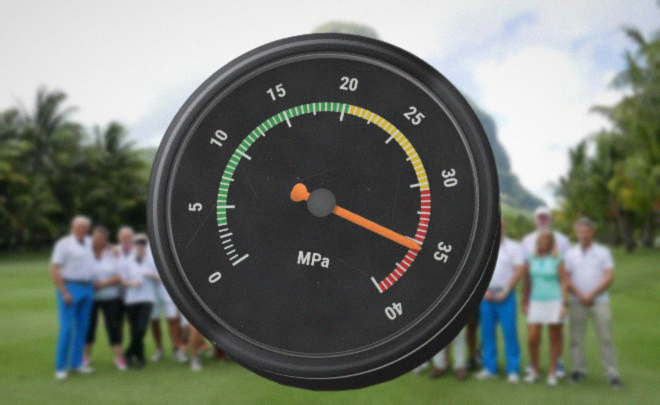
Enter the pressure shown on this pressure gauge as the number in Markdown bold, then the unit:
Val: **35.5** MPa
